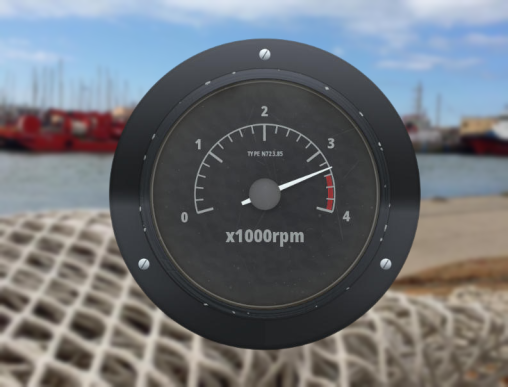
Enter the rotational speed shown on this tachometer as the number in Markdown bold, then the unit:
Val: **3300** rpm
